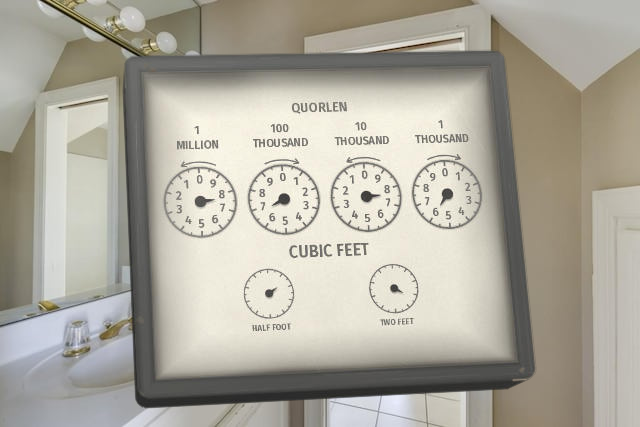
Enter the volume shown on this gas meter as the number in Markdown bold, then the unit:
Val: **767600** ft³
